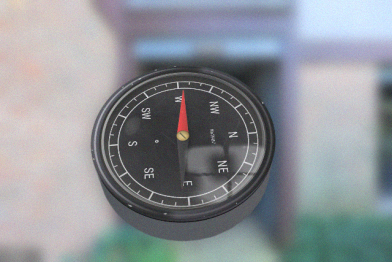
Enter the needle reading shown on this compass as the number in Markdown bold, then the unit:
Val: **275** °
